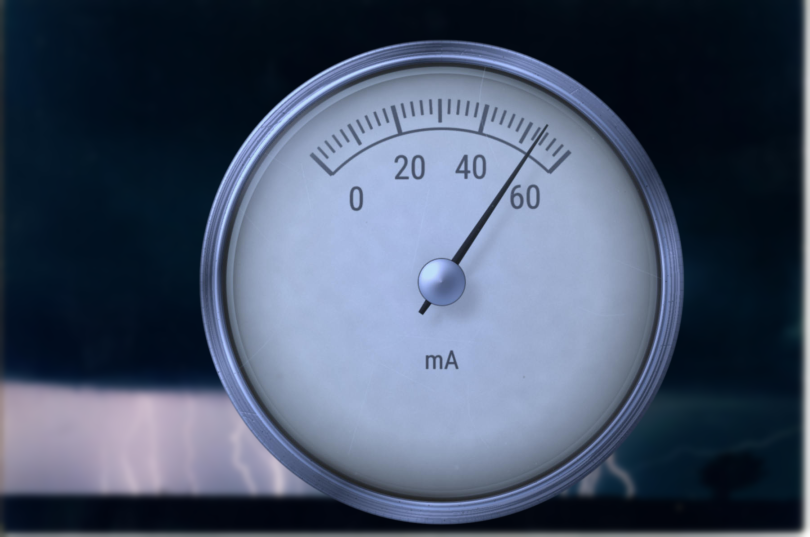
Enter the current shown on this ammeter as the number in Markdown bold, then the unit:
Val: **53** mA
